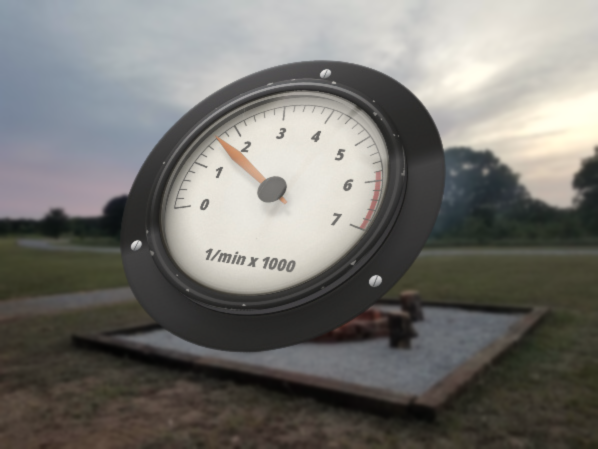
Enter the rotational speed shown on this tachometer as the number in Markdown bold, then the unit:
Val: **1600** rpm
